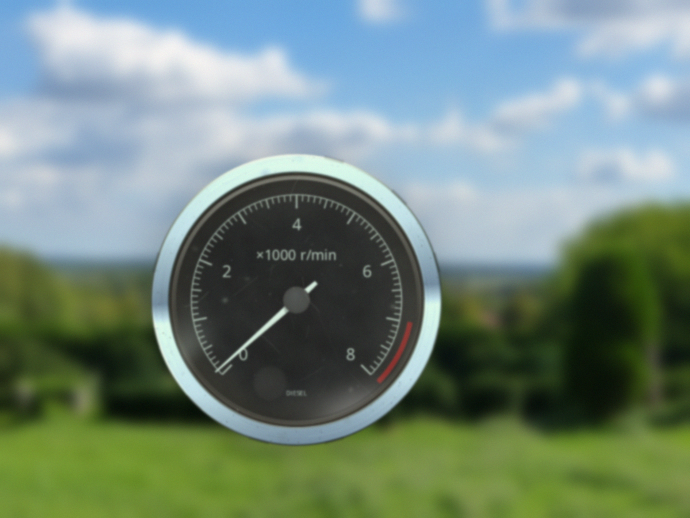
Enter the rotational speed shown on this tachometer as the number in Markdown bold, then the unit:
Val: **100** rpm
